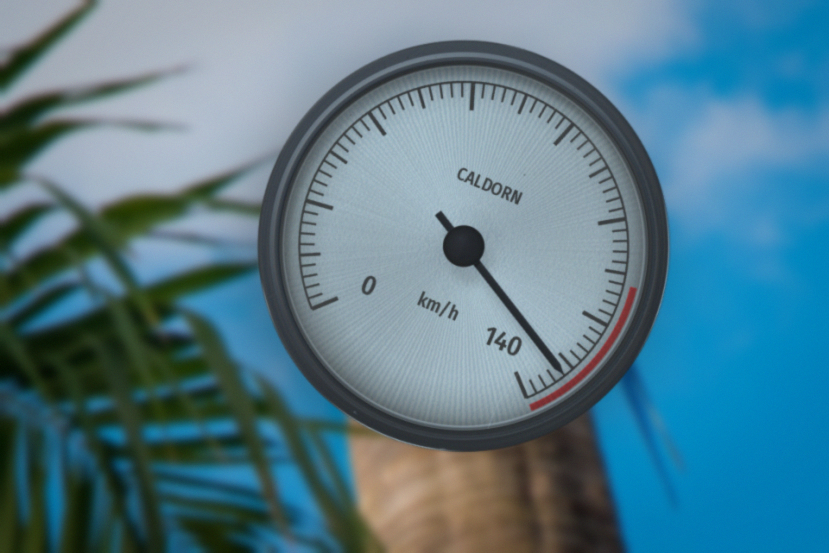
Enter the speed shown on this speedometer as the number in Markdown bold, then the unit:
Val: **132** km/h
